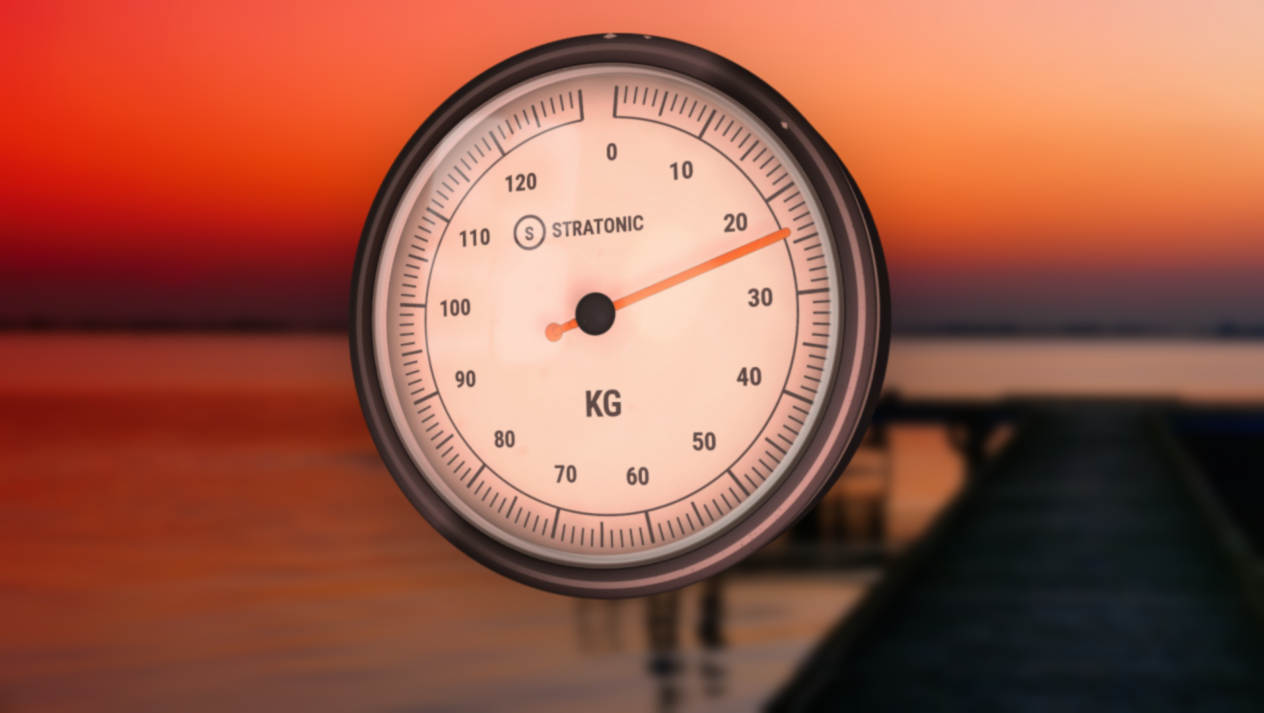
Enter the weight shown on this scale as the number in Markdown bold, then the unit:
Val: **24** kg
